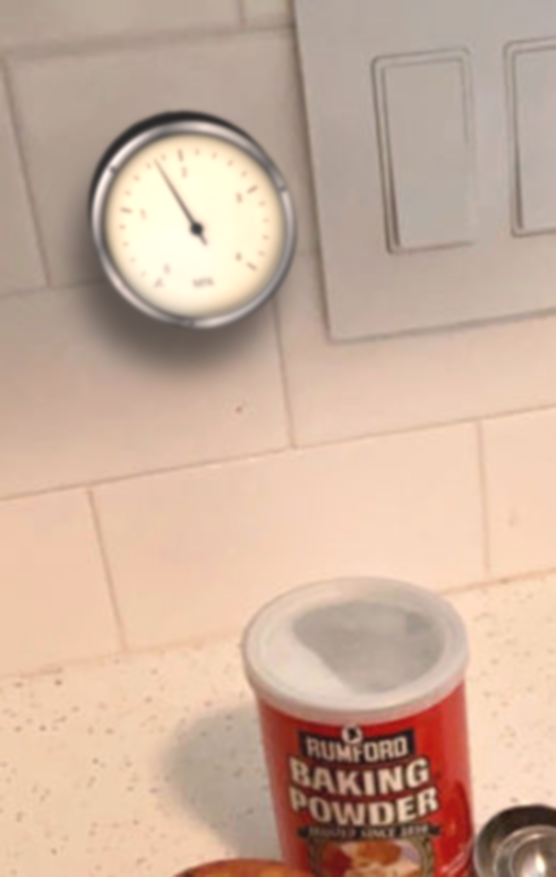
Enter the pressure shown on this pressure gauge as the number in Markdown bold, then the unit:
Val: **1.7** MPa
